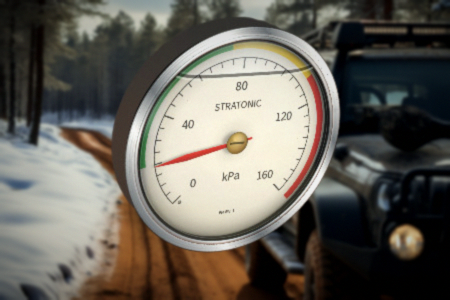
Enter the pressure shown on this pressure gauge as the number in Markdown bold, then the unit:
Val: **20** kPa
